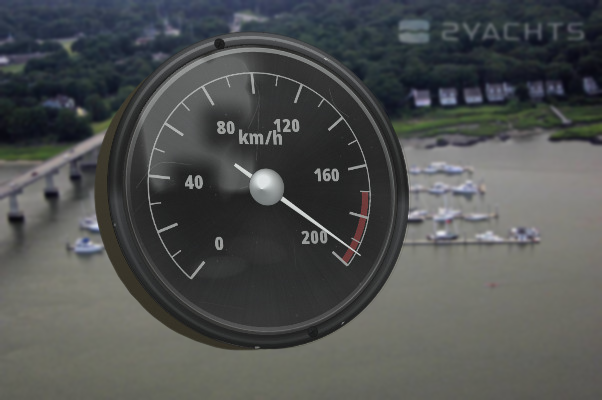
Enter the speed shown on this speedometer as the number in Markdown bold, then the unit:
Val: **195** km/h
